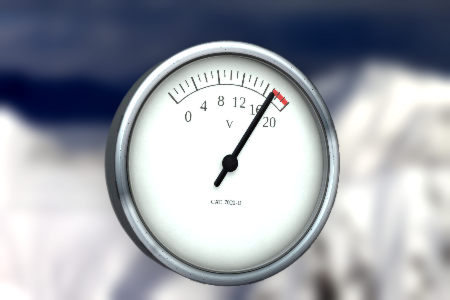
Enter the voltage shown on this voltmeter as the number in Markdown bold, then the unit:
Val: **17** V
